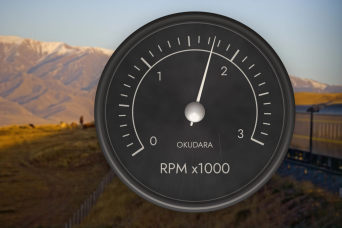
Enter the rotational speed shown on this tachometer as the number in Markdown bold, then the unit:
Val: **1750** rpm
